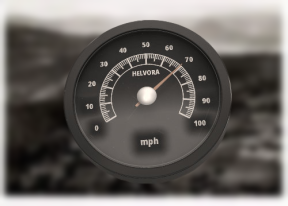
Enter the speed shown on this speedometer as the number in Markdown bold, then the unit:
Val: **70** mph
